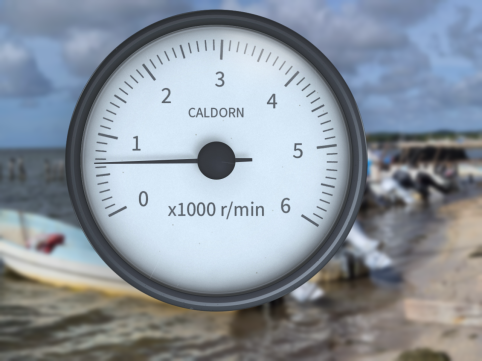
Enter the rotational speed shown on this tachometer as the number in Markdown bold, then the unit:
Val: **650** rpm
